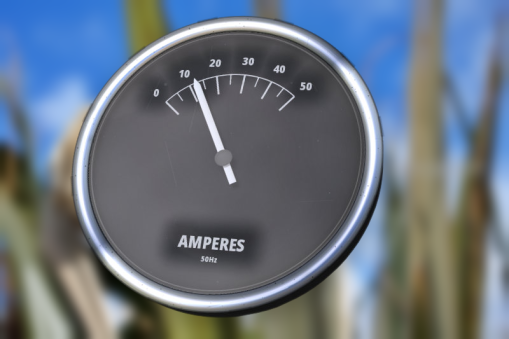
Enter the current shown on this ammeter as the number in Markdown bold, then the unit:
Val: **12.5** A
